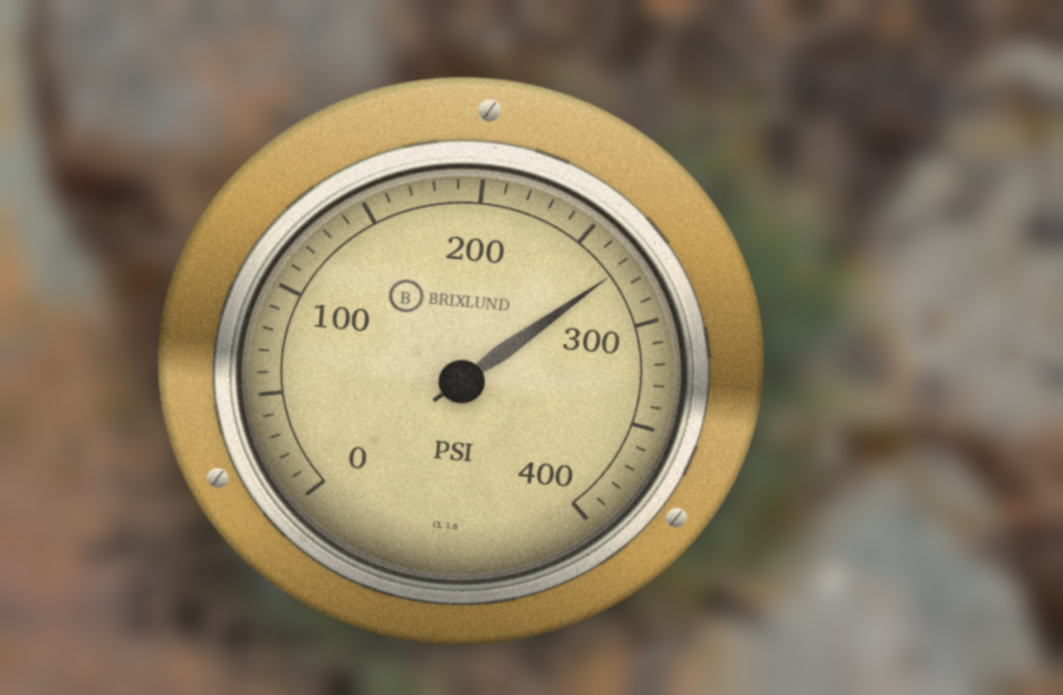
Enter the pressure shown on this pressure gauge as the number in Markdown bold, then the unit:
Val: **270** psi
